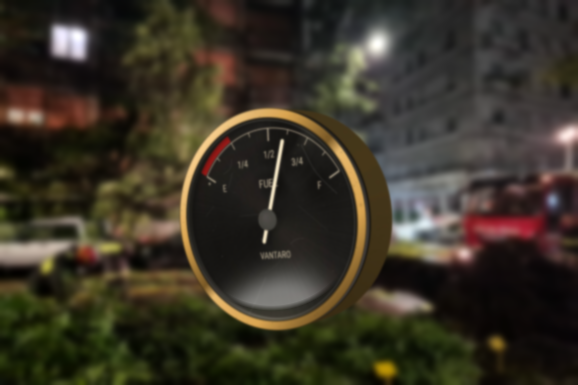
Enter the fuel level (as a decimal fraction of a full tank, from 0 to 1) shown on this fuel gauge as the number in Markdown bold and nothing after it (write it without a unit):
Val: **0.625**
